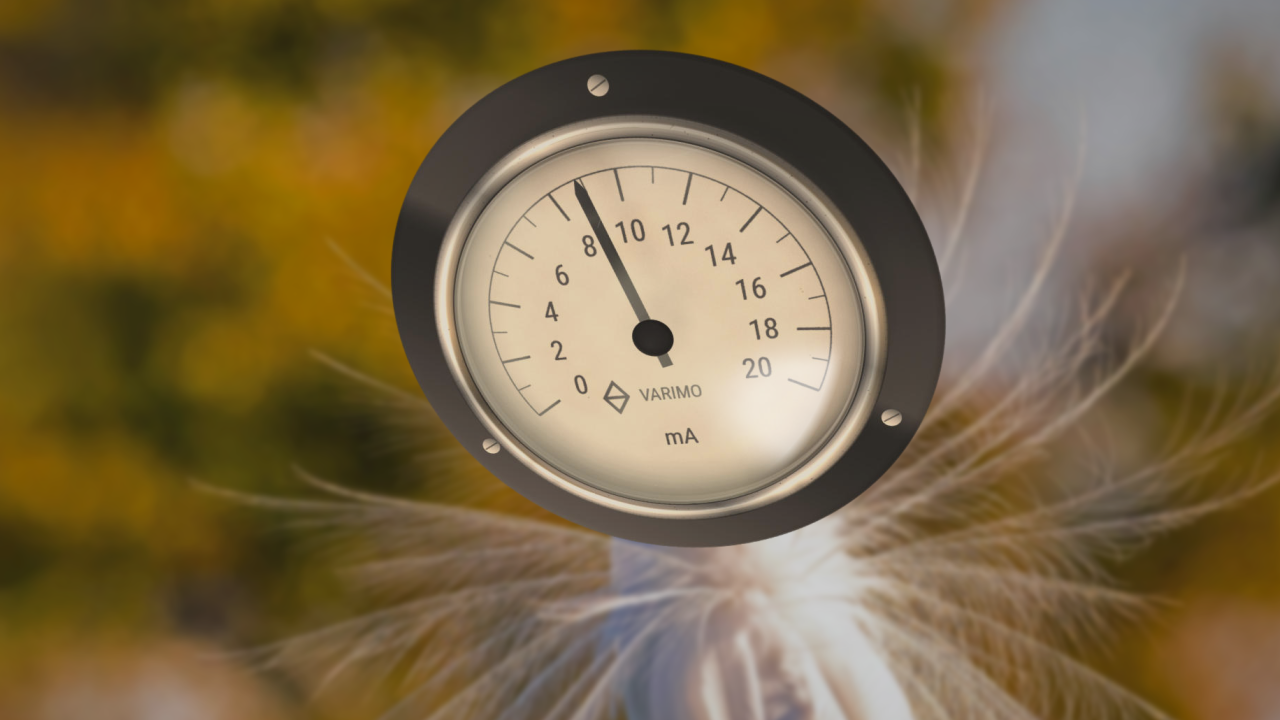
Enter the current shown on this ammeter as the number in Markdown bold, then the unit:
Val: **9** mA
